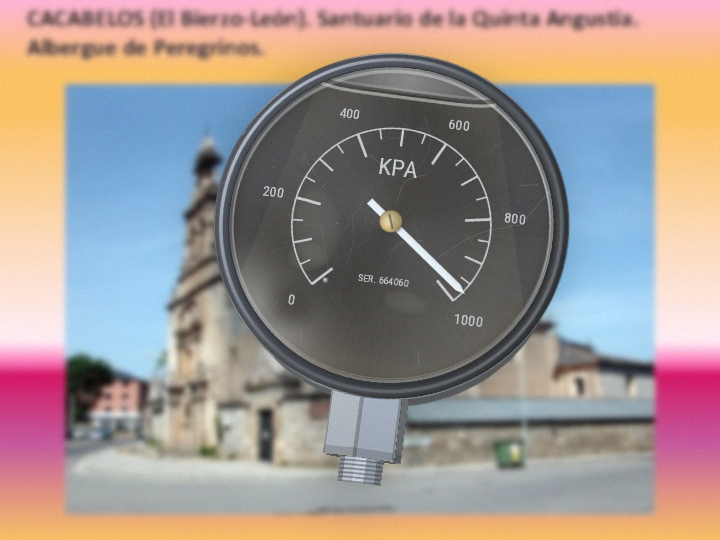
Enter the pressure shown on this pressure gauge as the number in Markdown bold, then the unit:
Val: **975** kPa
